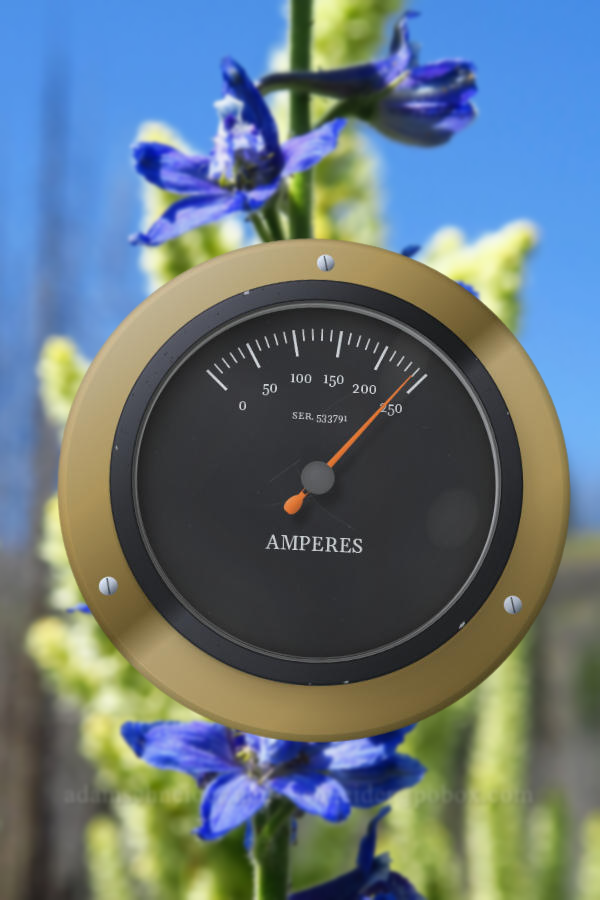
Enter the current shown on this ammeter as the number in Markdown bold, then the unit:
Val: **240** A
